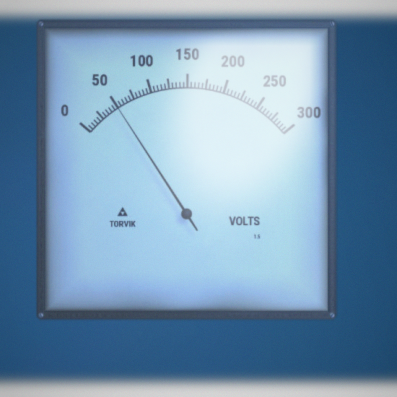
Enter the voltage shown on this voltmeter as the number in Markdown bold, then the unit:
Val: **50** V
